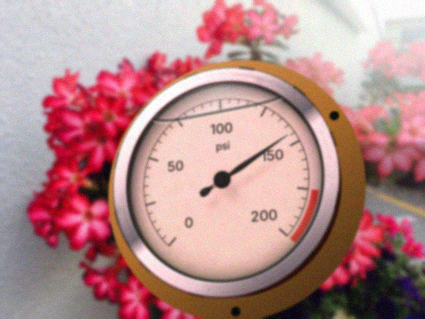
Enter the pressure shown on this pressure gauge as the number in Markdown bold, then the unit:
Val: **145** psi
